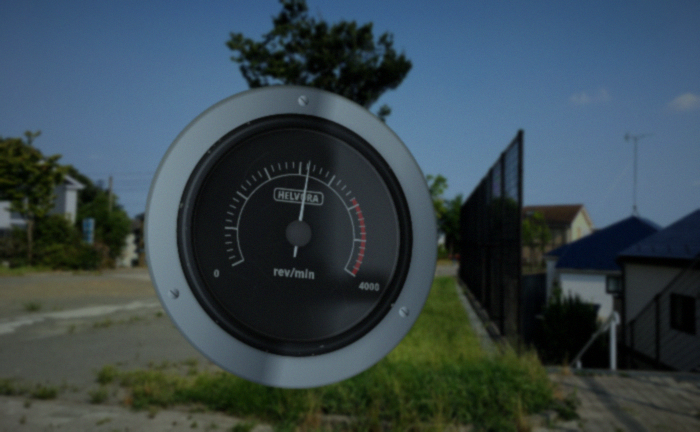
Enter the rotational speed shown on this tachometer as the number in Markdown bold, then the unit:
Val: **2100** rpm
